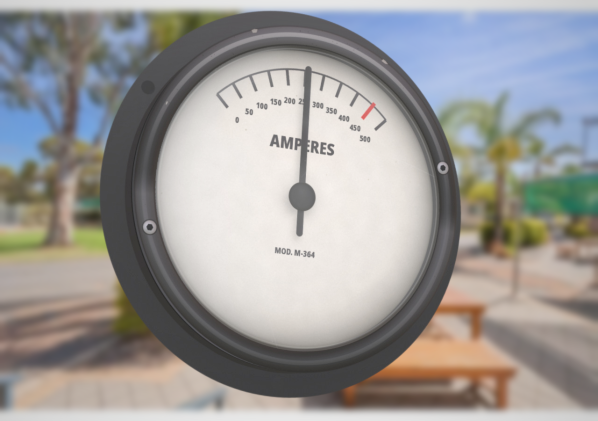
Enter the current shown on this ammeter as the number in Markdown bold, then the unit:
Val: **250** A
